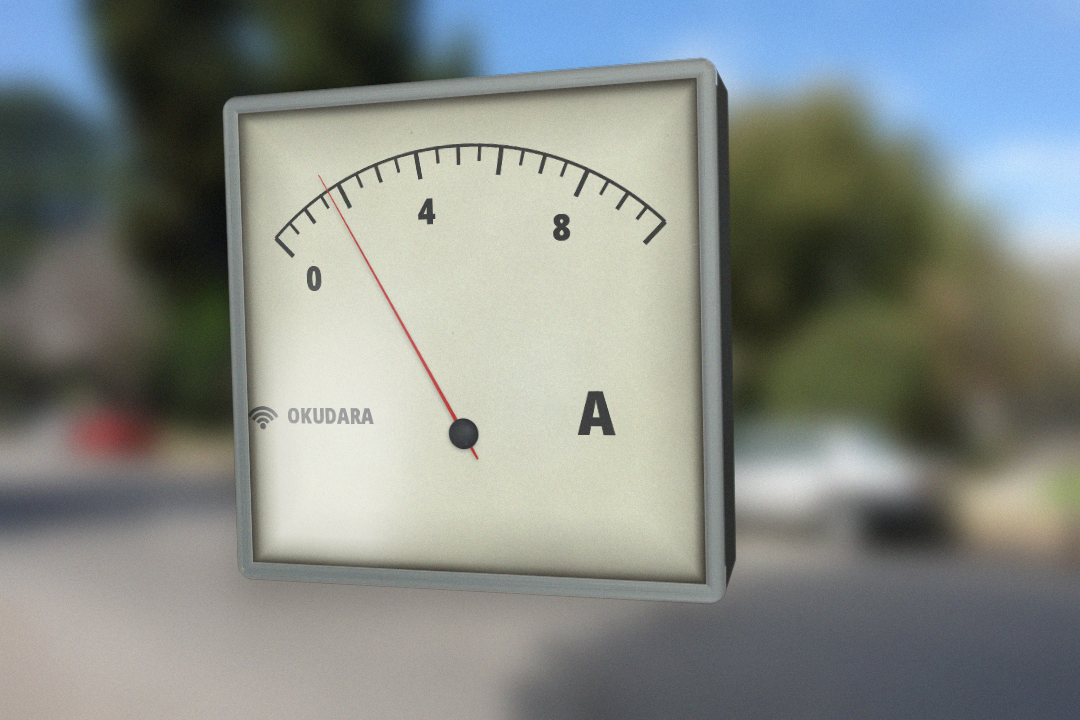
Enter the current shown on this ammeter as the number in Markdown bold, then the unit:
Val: **1.75** A
